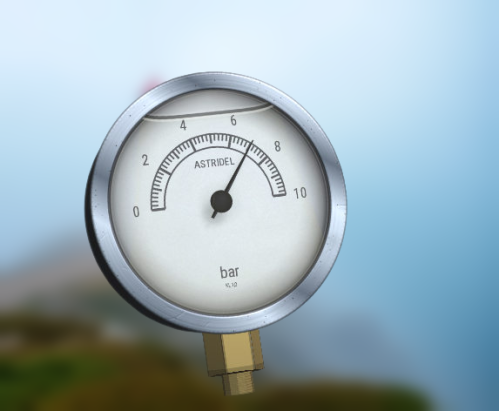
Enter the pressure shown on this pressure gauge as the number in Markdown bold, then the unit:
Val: **7** bar
